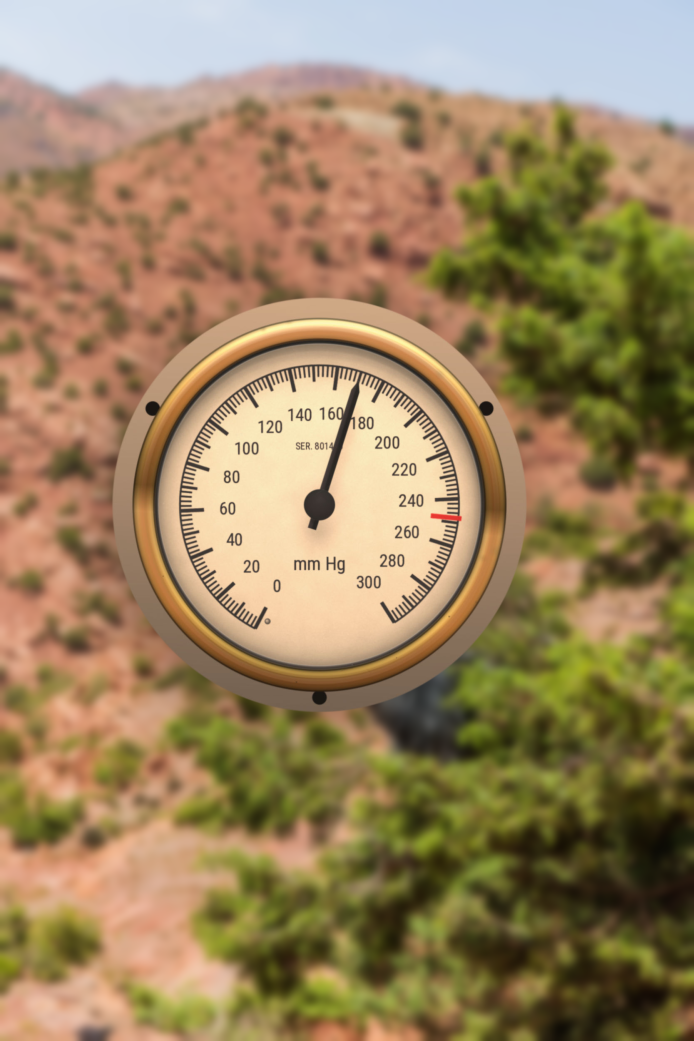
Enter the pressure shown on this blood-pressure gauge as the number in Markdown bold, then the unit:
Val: **170** mmHg
